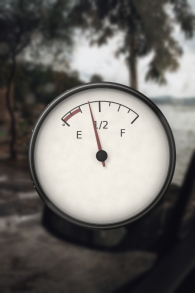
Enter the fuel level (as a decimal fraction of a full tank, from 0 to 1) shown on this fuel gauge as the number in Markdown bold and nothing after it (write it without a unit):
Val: **0.375**
